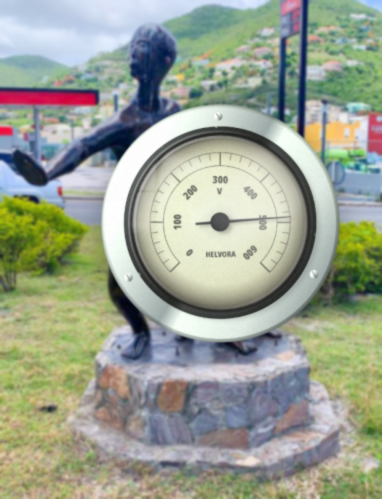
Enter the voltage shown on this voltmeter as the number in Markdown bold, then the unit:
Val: **490** V
